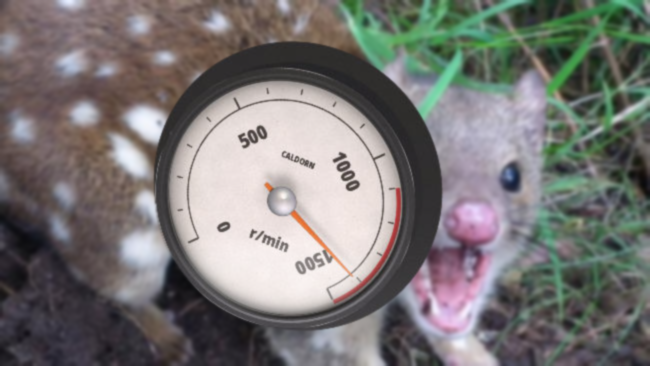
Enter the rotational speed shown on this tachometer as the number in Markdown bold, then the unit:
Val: **1400** rpm
